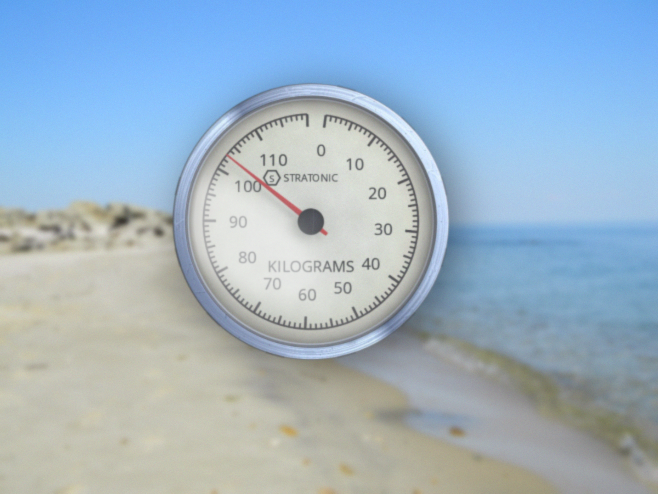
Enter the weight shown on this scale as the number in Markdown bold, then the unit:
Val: **103** kg
